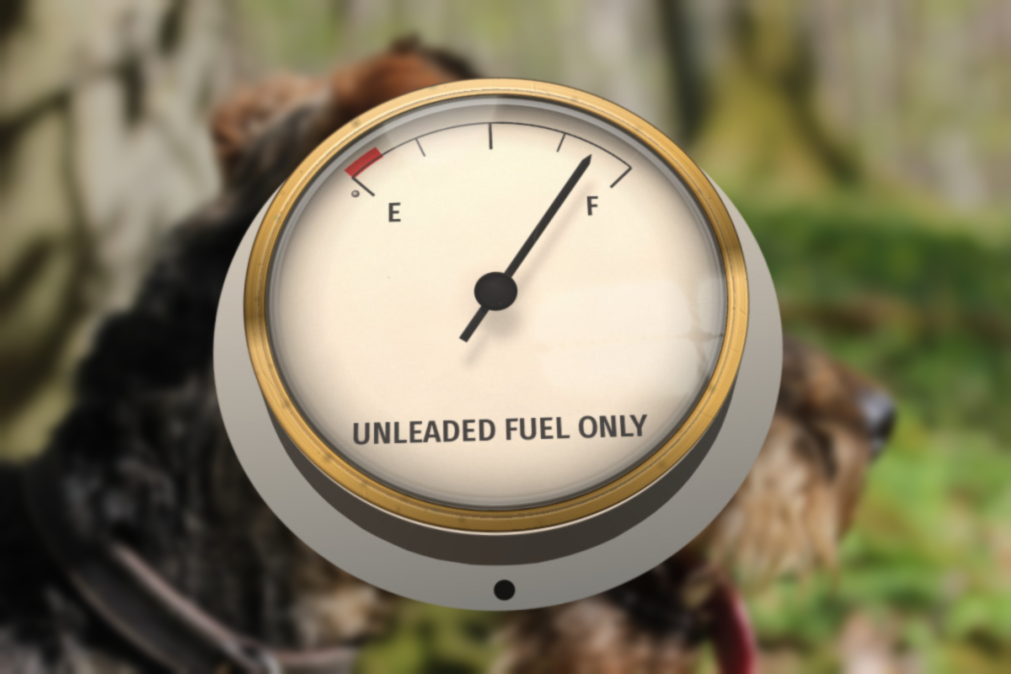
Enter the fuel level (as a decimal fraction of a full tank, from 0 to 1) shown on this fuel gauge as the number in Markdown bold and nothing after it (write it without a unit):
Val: **0.875**
